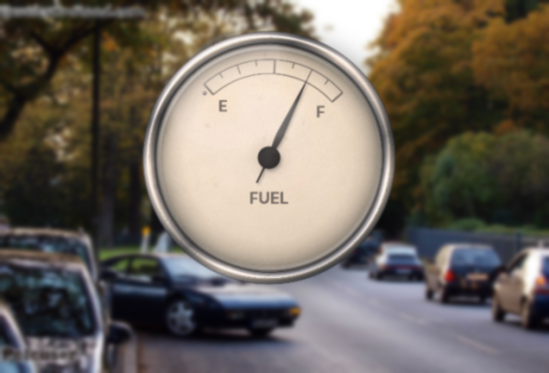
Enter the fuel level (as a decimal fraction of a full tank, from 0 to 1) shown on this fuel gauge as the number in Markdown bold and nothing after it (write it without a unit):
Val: **0.75**
